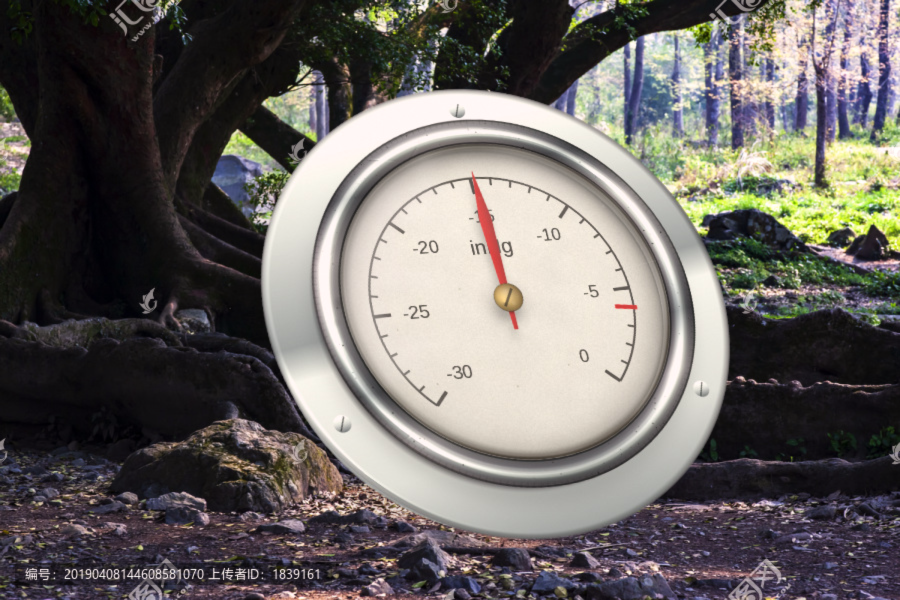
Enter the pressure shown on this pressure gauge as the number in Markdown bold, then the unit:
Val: **-15** inHg
